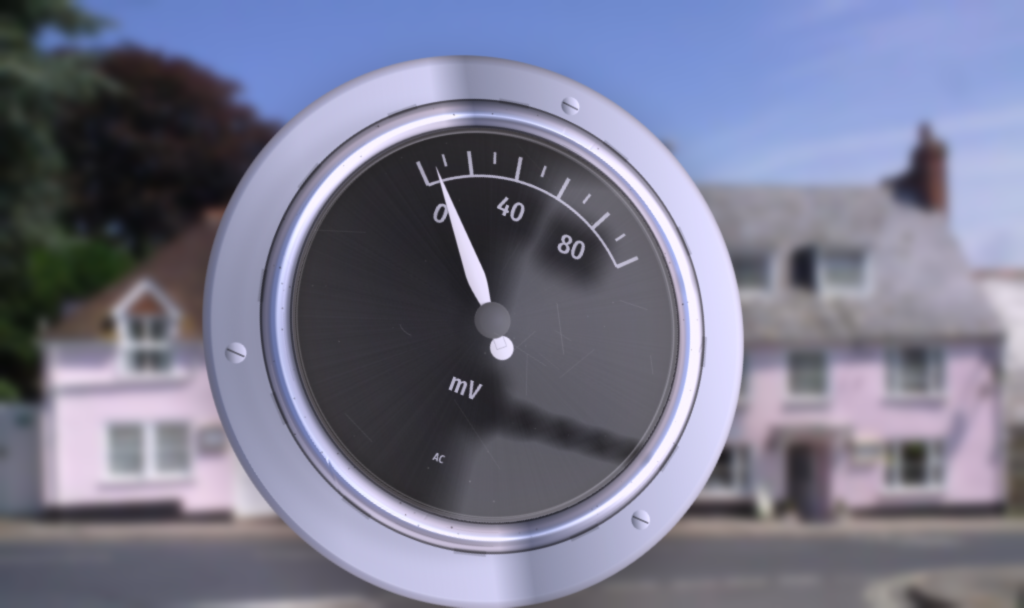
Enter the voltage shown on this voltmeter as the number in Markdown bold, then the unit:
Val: **5** mV
